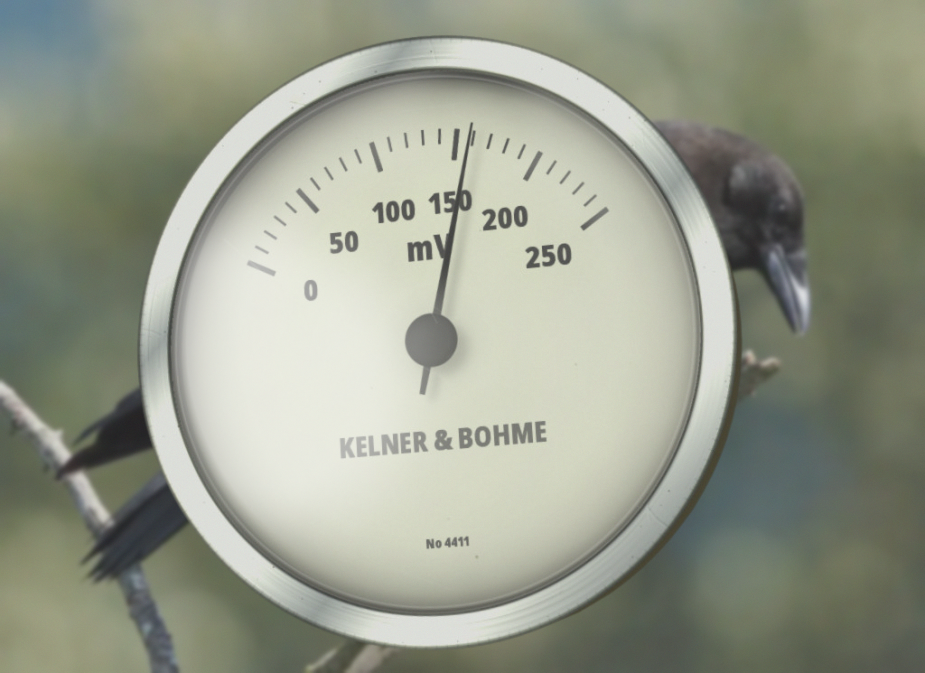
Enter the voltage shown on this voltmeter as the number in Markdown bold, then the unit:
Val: **160** mV
